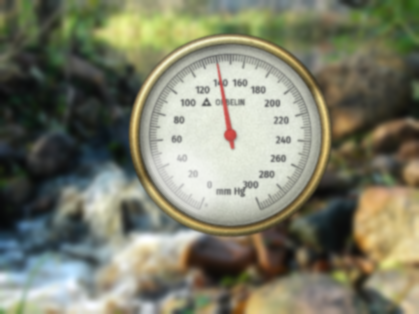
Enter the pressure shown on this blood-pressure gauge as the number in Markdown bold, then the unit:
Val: **140** mmHg
